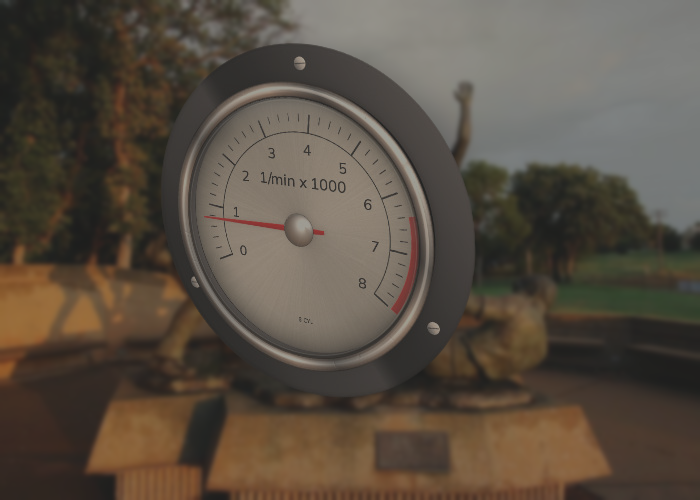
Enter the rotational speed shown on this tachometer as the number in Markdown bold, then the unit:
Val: **800** rpm
